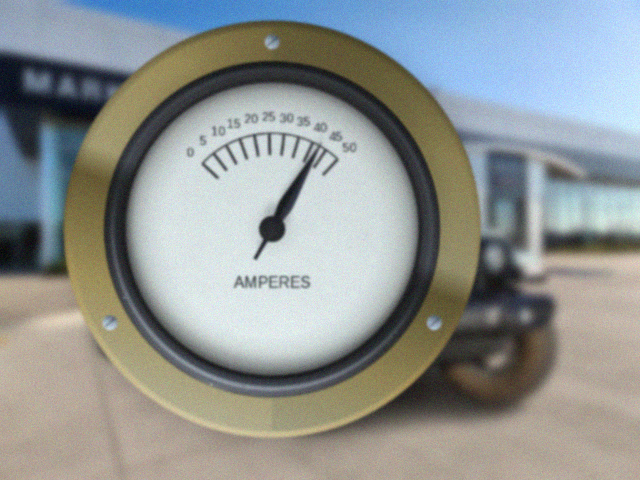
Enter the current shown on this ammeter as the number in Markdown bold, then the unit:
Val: **42.5** A
